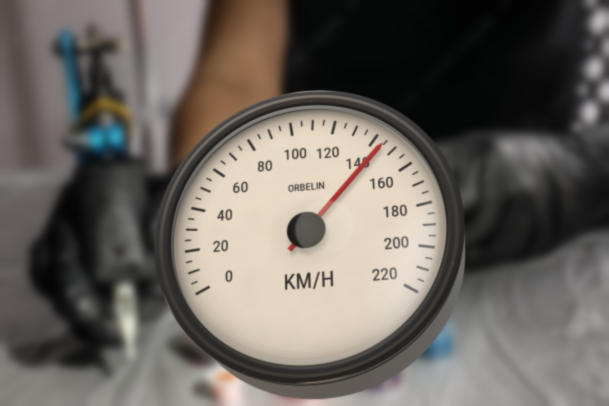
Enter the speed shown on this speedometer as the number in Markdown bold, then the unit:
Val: **145** km/h
